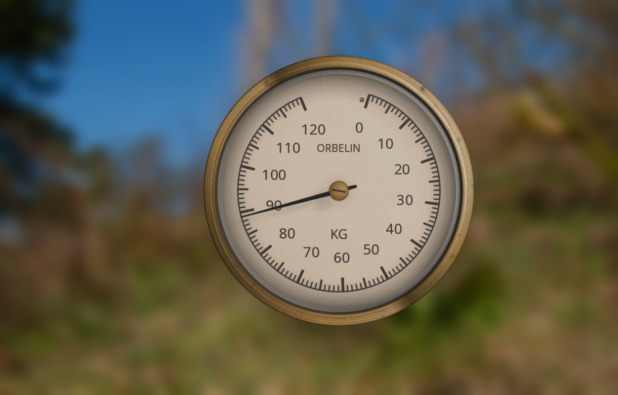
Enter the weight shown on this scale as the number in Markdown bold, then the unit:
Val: **89** kg
